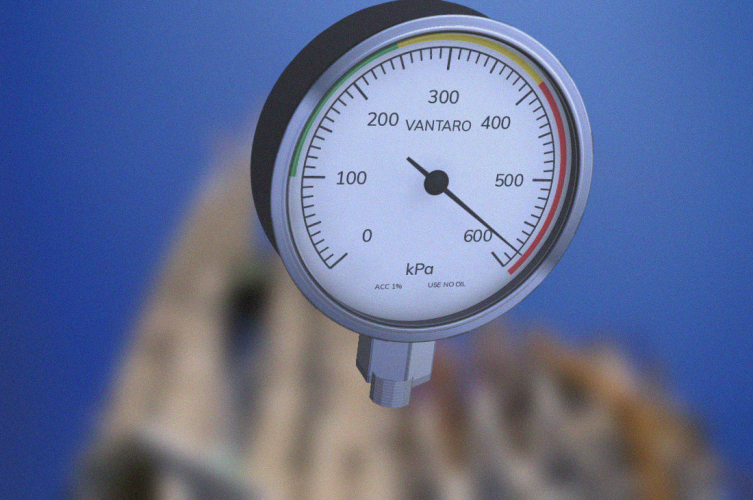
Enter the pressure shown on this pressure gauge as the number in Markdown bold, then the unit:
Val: **580** kPa
